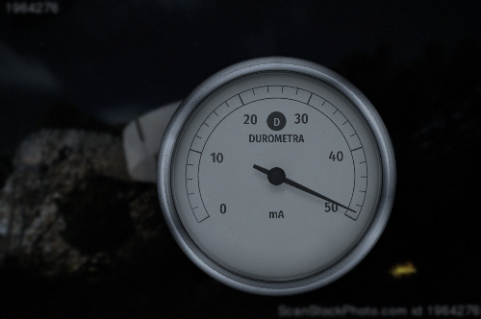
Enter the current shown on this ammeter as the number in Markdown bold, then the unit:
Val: **49** mA
